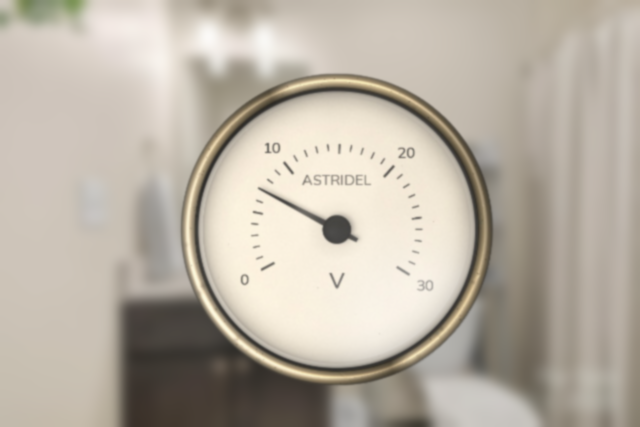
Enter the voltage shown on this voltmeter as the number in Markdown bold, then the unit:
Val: **7** V
